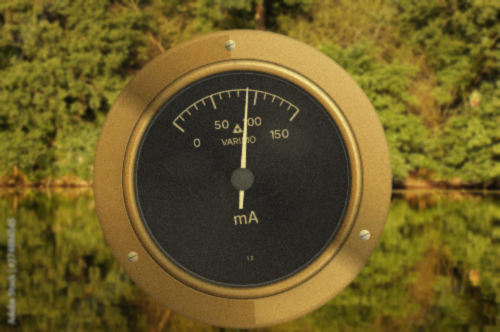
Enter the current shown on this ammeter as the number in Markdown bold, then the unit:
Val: **90** mA
